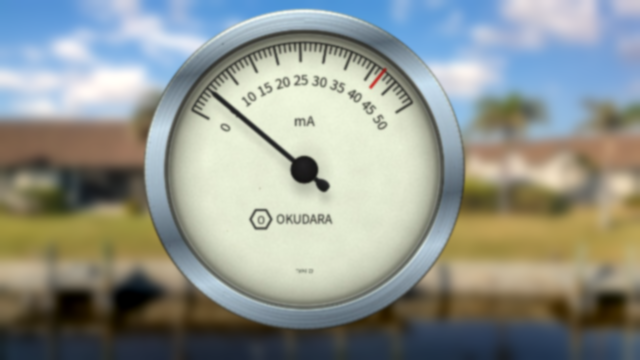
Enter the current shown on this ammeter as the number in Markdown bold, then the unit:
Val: **5** mA
